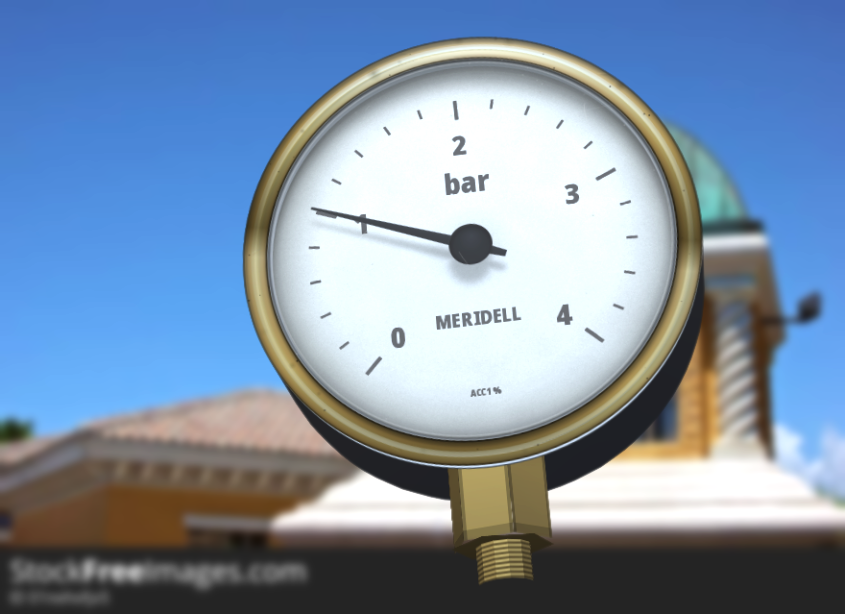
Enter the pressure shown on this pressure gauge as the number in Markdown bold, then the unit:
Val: **1** bar
